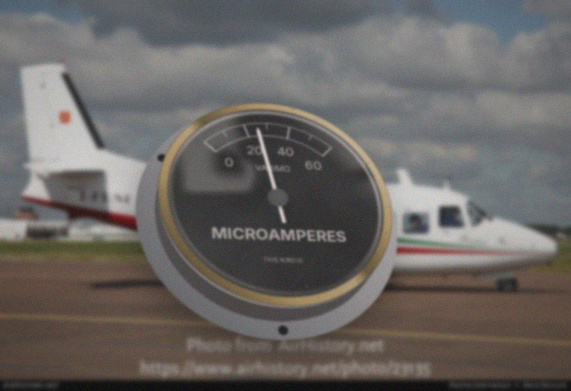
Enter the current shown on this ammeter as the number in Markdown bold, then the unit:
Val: **25** µA
